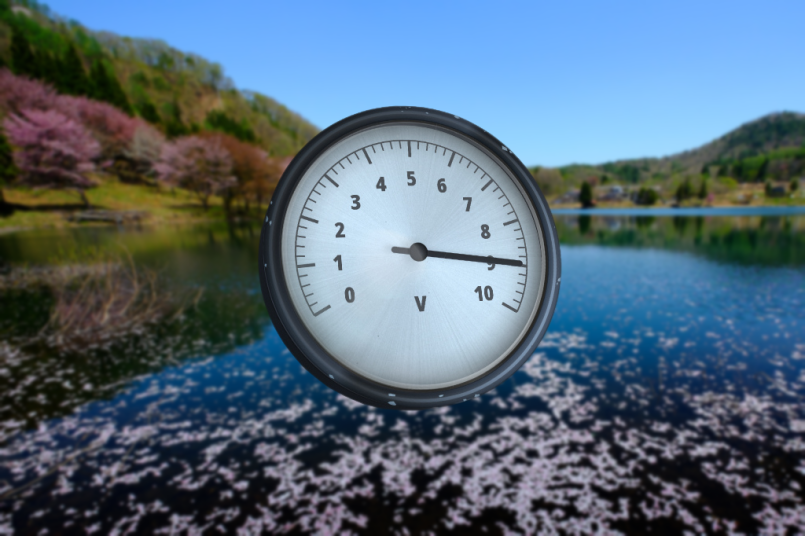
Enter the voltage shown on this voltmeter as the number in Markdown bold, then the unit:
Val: **9** V
